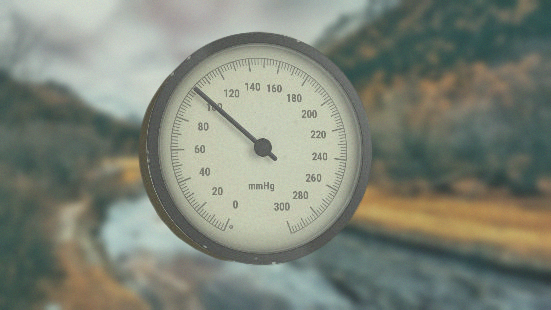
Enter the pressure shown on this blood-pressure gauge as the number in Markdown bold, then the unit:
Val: **100** mmHg
